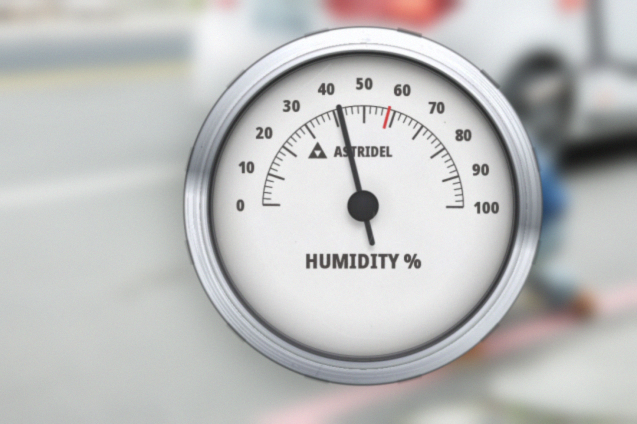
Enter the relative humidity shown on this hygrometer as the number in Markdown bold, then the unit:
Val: **42** %
